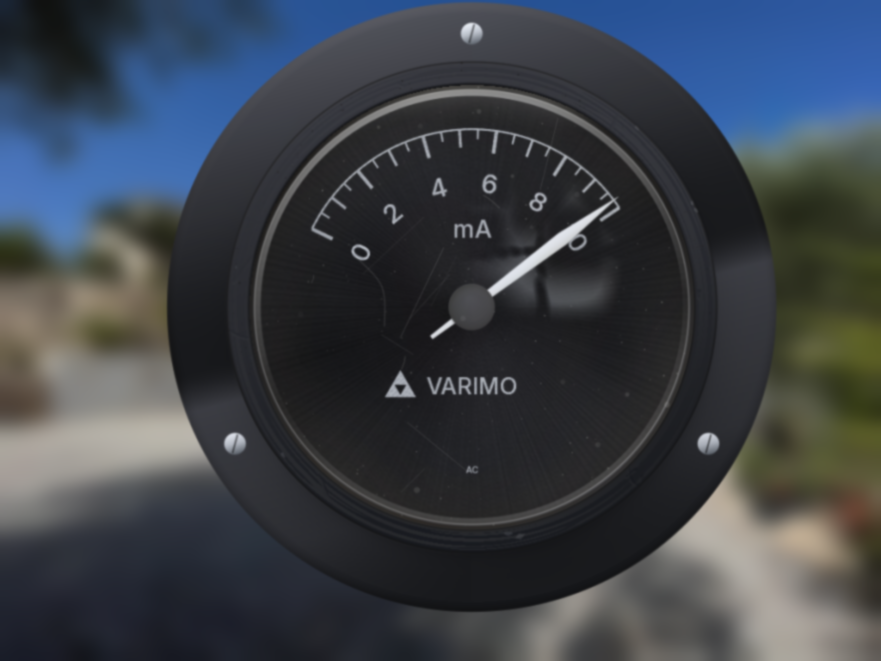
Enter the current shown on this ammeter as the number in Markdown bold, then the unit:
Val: **9.75** mA
